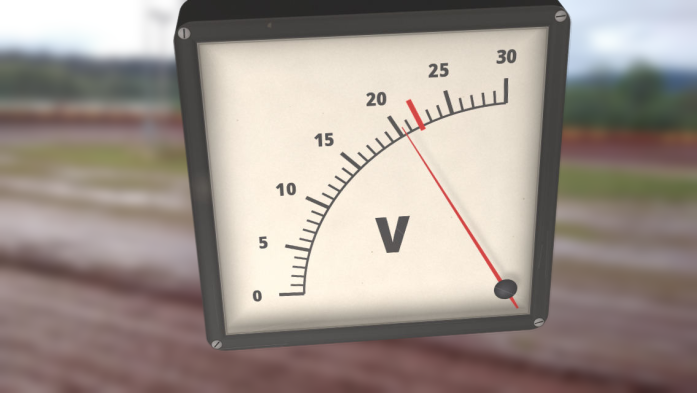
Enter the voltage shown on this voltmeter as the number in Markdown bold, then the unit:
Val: **20.5** V
